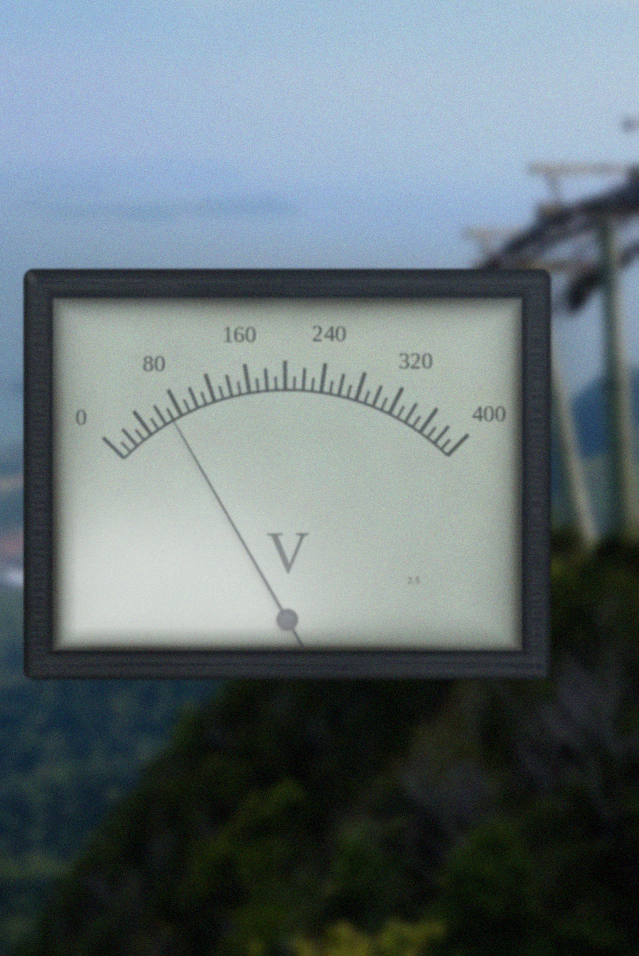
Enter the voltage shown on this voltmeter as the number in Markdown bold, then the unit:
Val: **70** V
